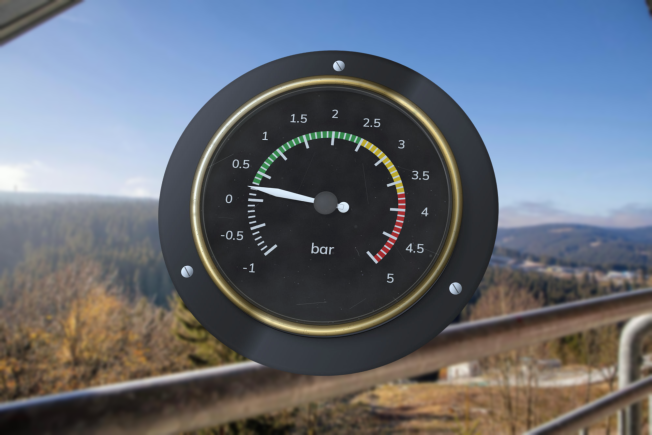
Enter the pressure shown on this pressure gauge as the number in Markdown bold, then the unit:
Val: **0.2** bar
